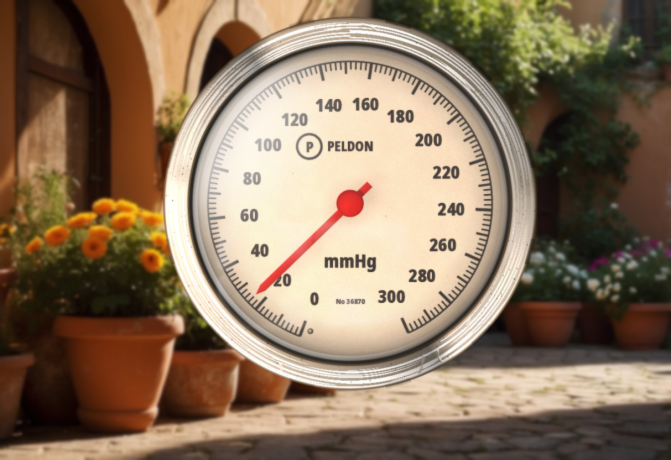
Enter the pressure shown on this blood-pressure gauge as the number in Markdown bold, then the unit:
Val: **24** mmHg
